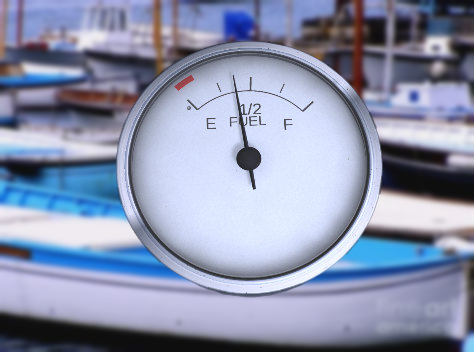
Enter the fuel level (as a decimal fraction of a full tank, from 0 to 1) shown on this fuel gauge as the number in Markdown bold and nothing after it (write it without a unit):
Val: **0.375**
